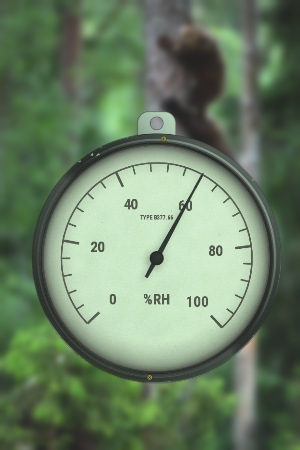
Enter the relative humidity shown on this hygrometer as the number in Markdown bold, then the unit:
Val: **60** %
